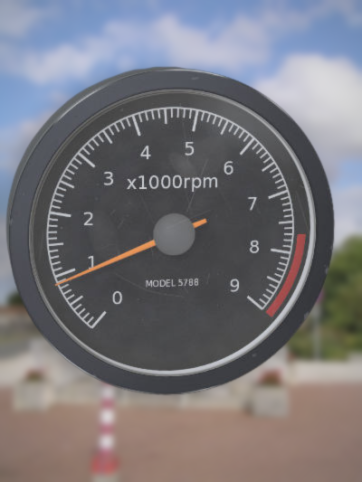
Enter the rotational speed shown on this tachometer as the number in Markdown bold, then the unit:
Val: **900** rpm
